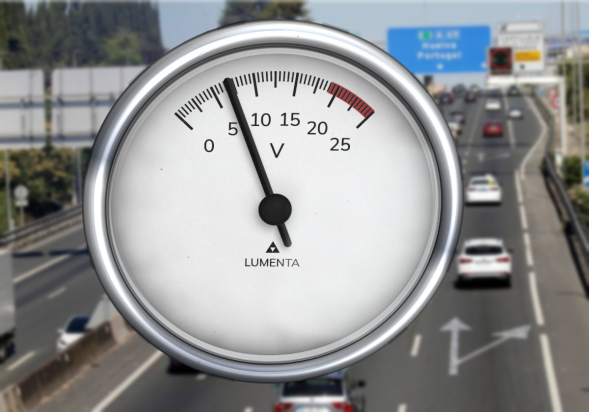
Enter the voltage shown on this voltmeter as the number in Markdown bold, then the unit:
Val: **7** V
